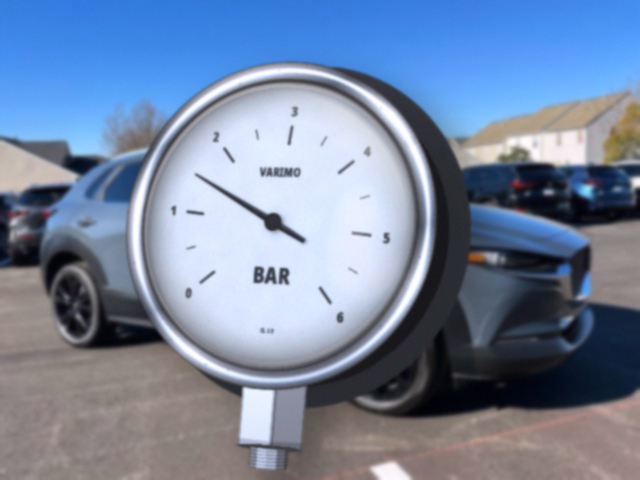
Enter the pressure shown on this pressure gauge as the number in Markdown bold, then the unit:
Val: **1.5** bar
